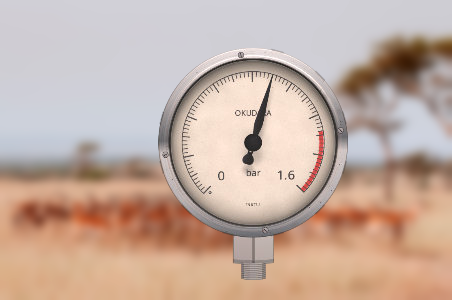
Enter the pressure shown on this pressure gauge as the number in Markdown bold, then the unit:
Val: **0.9** bar
